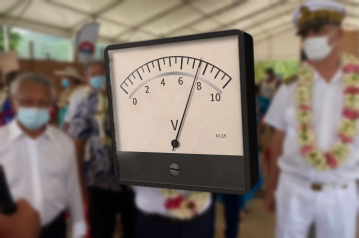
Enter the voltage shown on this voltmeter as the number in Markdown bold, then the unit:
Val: **7.5** V
